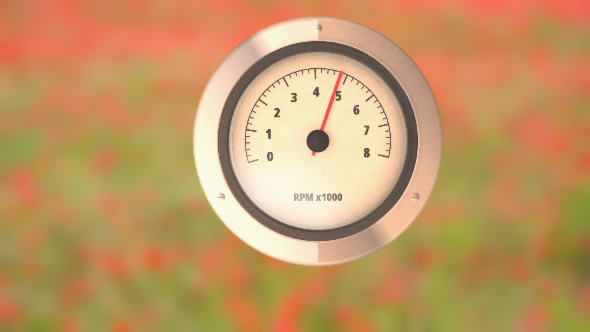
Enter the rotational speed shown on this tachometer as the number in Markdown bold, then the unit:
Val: **4800** rpm
